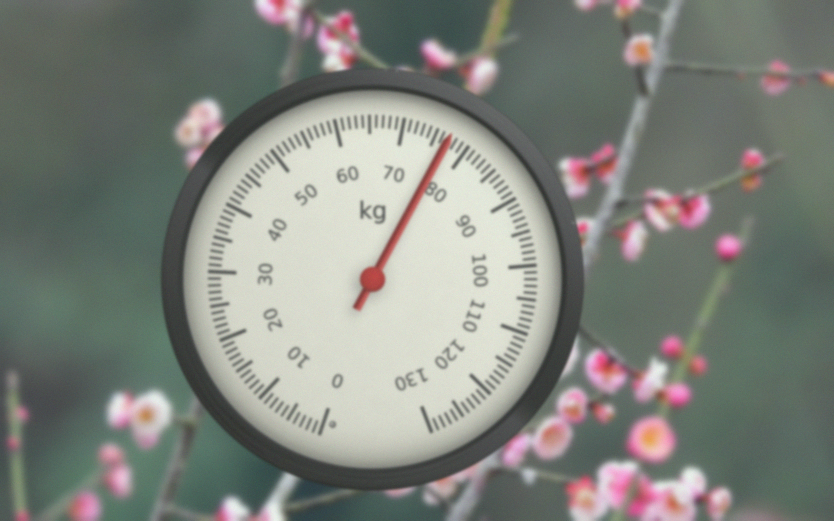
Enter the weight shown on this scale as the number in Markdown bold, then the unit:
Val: **77** kg
